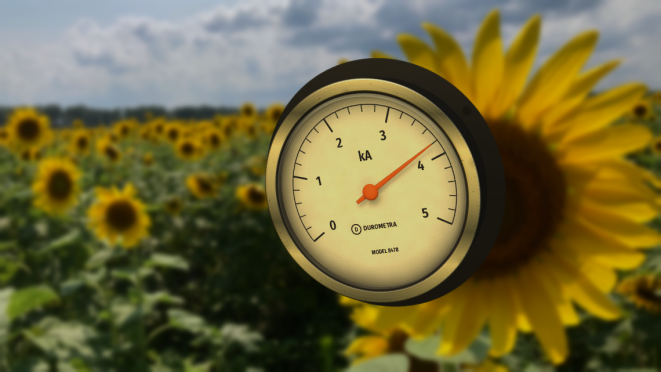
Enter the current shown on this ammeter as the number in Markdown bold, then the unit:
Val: **3.8** kA
